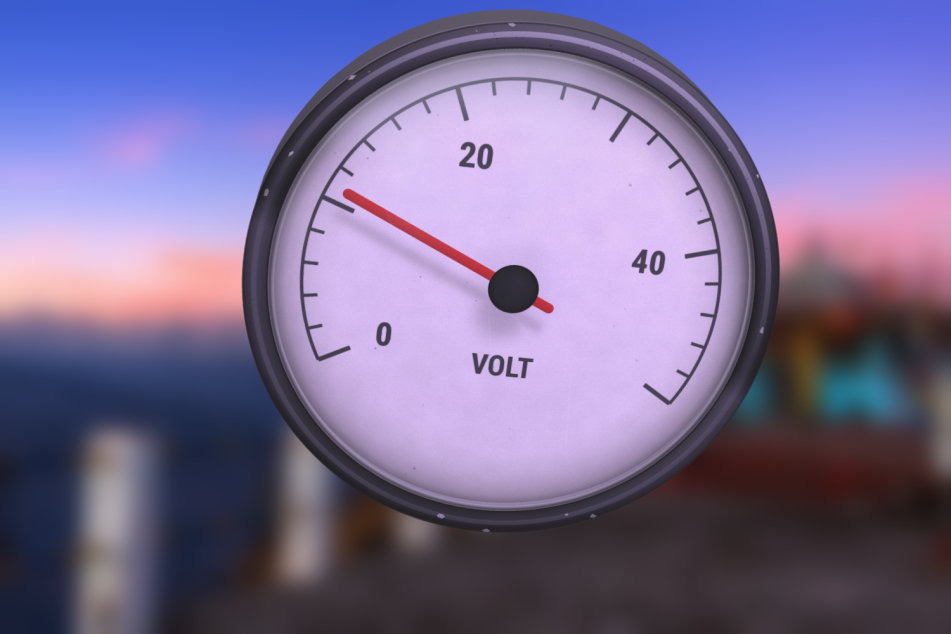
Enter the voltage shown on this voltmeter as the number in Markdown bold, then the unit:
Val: **11** V
